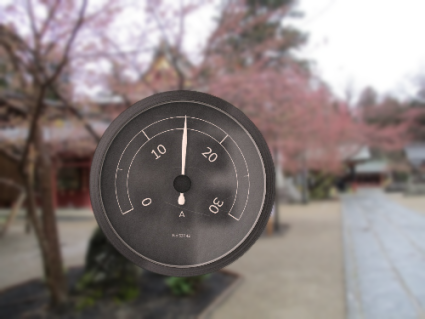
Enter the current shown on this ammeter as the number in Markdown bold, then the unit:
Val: **15** A
